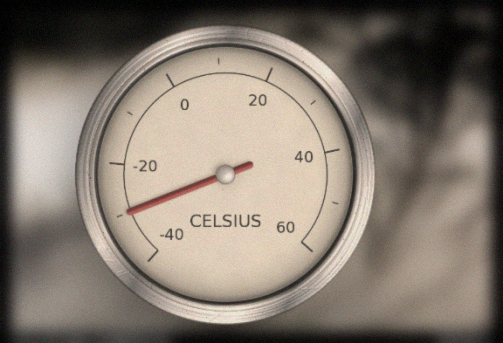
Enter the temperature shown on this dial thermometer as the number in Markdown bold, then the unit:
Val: **-30** °C
